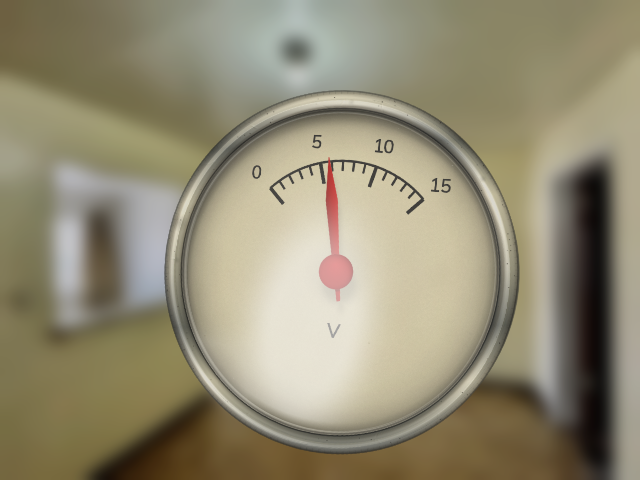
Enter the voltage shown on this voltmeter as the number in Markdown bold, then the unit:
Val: **6** V
